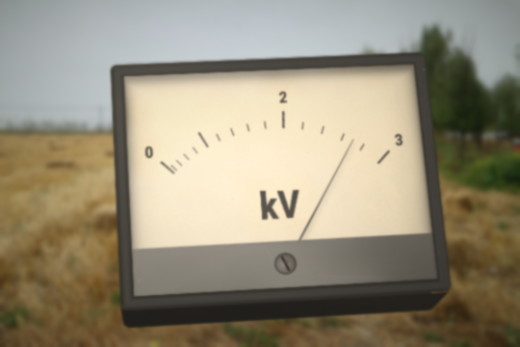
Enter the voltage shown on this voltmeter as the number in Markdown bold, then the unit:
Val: **2.7** kV
